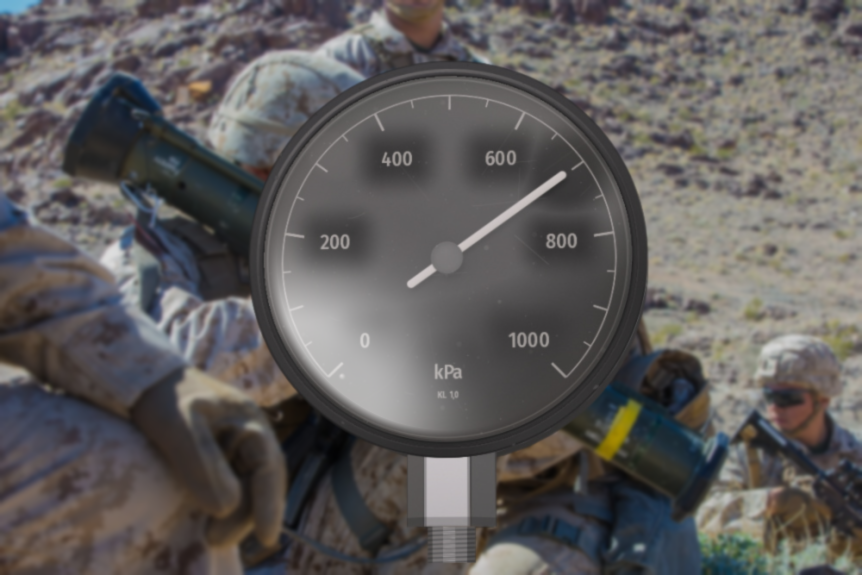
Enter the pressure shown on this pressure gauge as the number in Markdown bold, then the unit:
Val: **700** kPa
